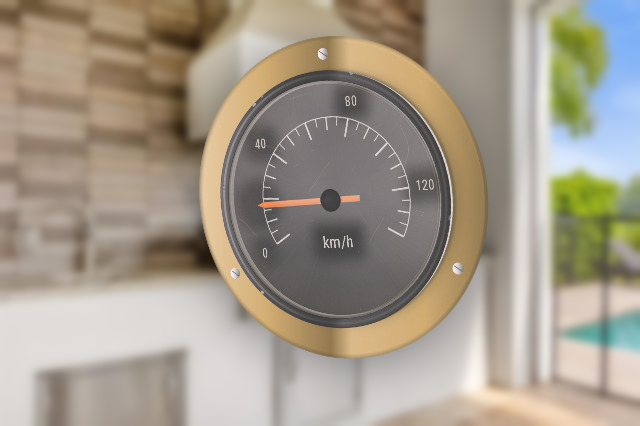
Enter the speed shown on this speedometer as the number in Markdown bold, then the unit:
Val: **17.5** km/h
